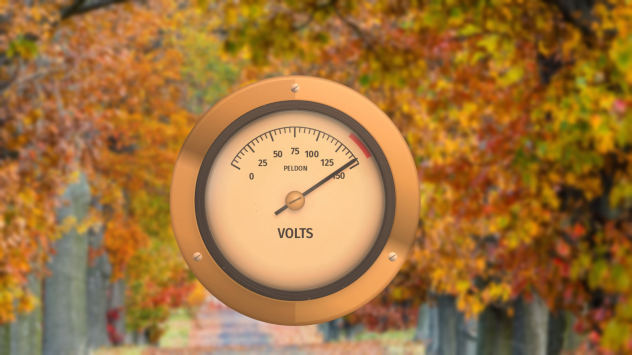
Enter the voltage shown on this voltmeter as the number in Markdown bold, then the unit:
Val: **145** V
